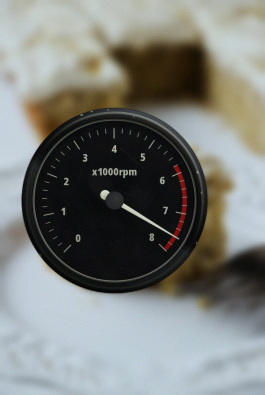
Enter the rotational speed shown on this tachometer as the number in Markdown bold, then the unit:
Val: **7600** rpm
